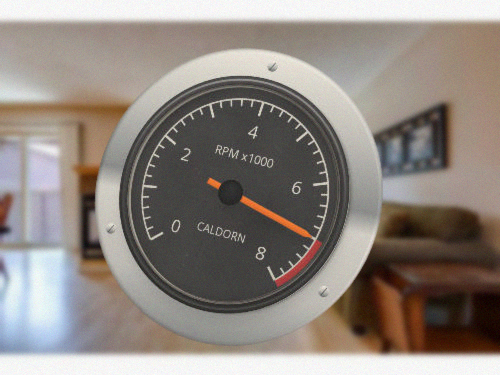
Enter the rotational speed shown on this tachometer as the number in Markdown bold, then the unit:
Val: **7000** rpm
